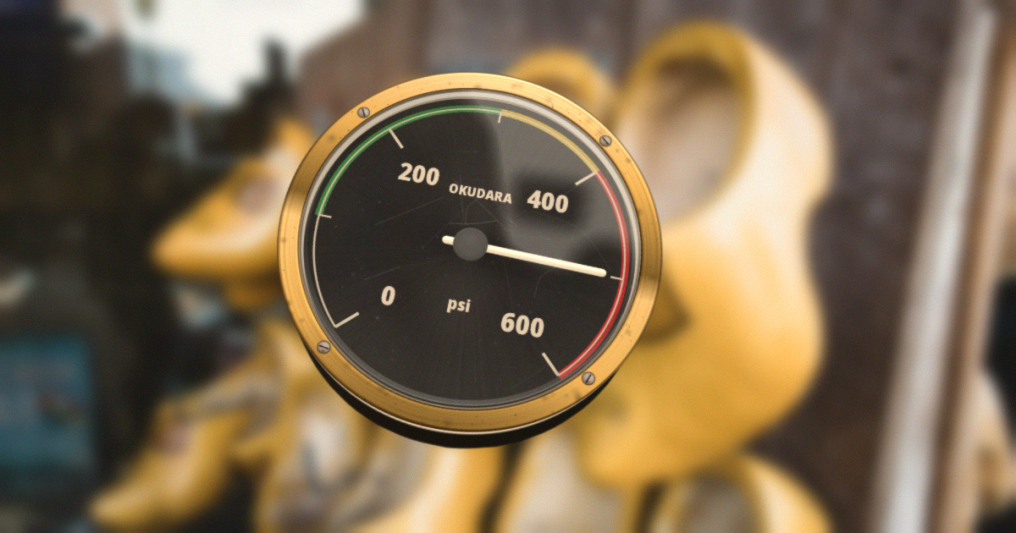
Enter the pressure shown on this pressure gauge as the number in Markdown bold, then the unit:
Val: **500** psi
